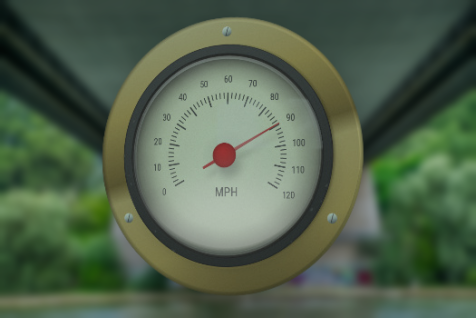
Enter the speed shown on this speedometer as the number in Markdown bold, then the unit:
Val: **90** mph
